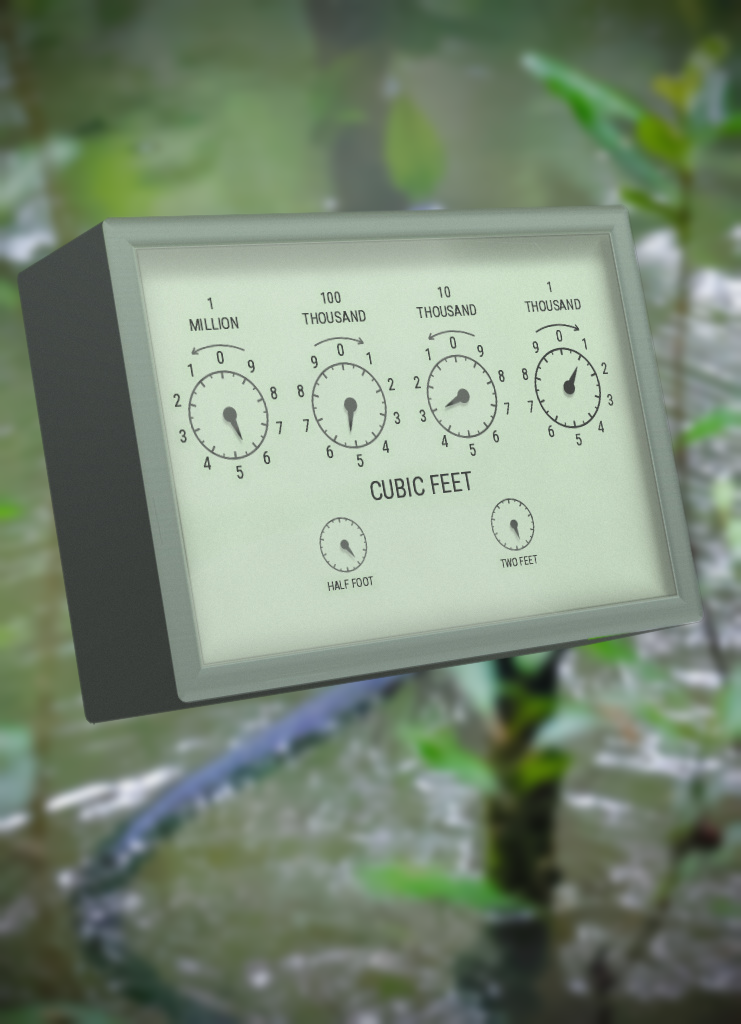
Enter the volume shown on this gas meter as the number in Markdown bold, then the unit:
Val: **553100** ft³
